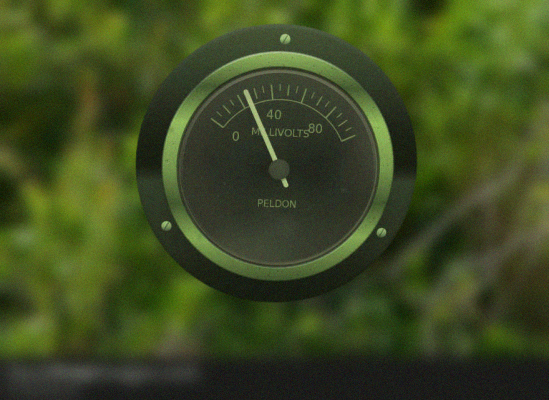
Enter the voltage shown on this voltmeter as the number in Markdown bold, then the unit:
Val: **25** mV
